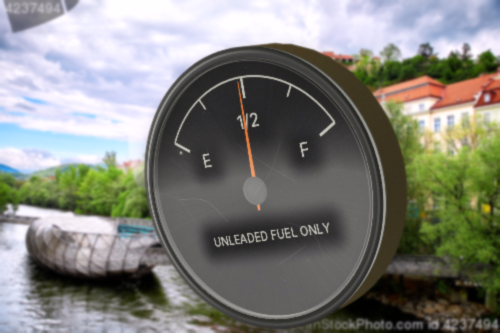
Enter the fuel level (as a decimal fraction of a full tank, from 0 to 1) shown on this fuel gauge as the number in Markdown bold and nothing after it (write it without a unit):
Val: **0.5**
